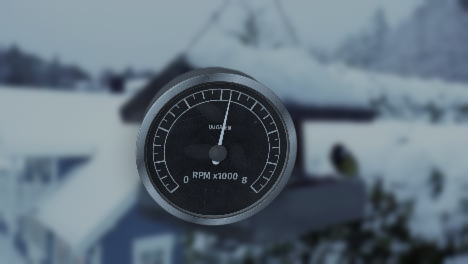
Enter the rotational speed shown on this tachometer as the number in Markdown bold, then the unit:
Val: **4250** rpm
